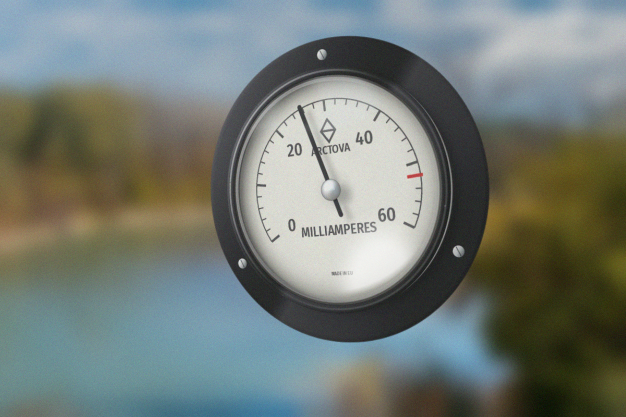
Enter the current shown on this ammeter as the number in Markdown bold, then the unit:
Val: **26** mA
